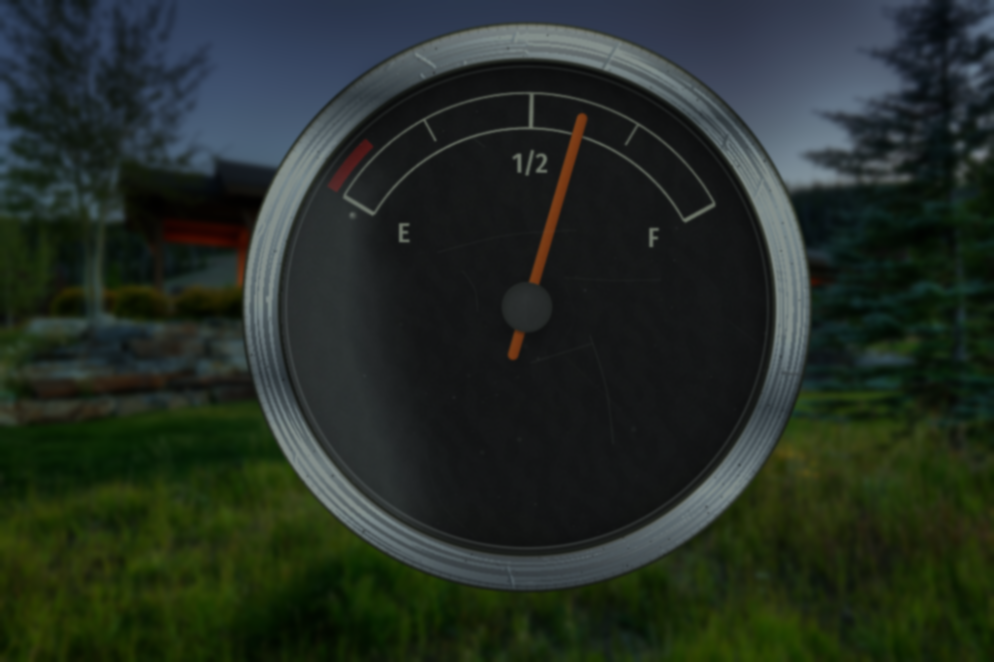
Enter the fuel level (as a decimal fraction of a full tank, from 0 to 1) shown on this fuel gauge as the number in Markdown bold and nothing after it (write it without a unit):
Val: **0.625**
